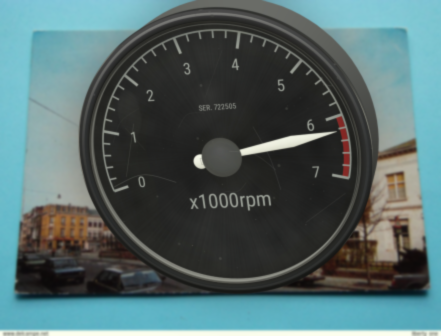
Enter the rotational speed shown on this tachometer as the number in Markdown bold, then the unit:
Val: **6200** rpm
